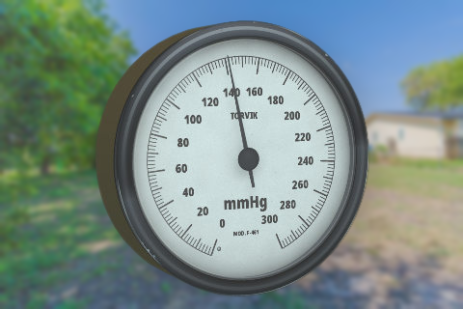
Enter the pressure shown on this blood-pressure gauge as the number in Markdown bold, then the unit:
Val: **140** mmHg
